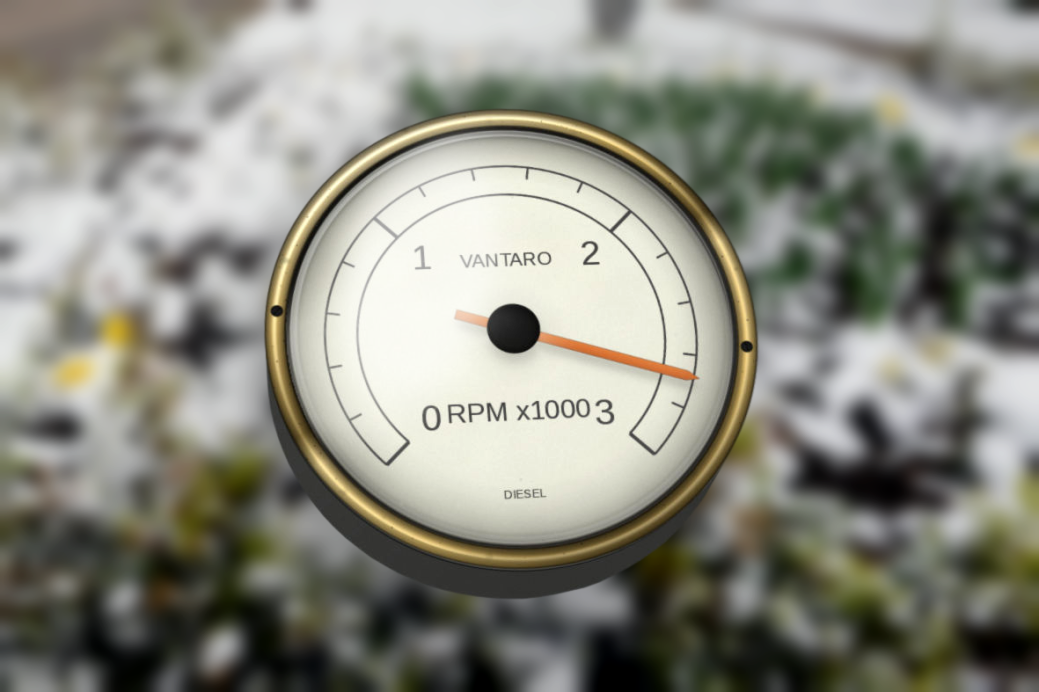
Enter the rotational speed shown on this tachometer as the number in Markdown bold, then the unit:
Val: **2700** rpm
